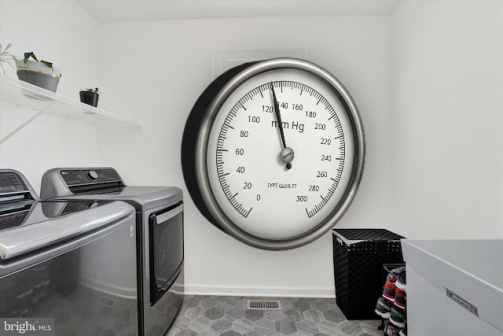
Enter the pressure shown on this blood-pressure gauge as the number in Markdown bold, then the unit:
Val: **130** mmHg
